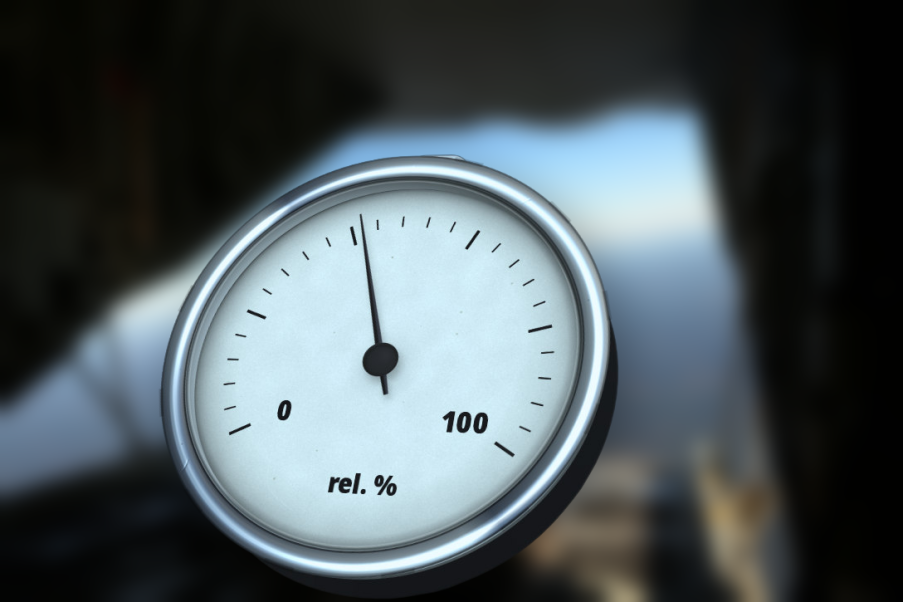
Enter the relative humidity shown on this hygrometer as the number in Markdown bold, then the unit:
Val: **42** %
